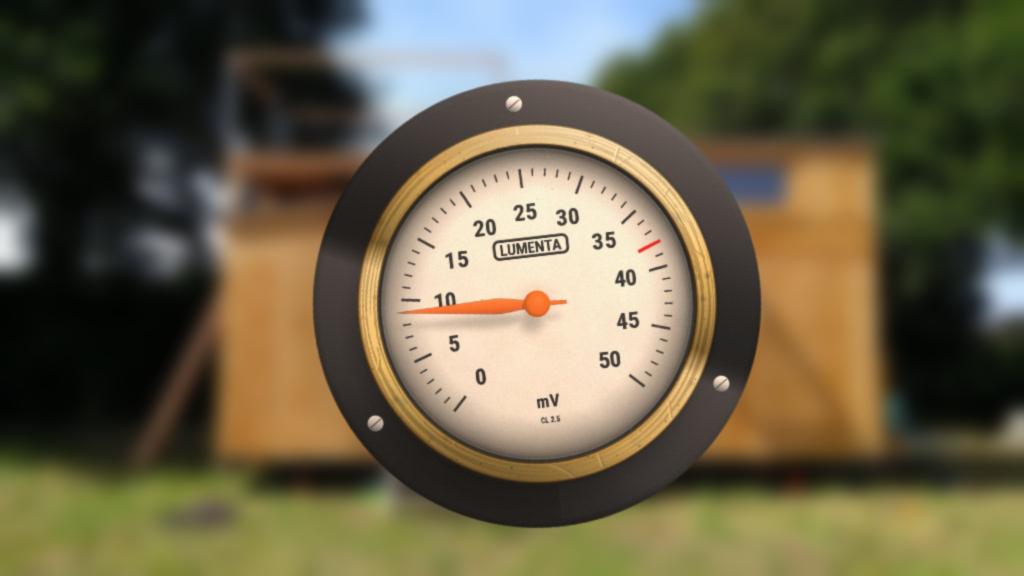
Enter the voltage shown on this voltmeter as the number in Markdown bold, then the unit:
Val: **9** mV
